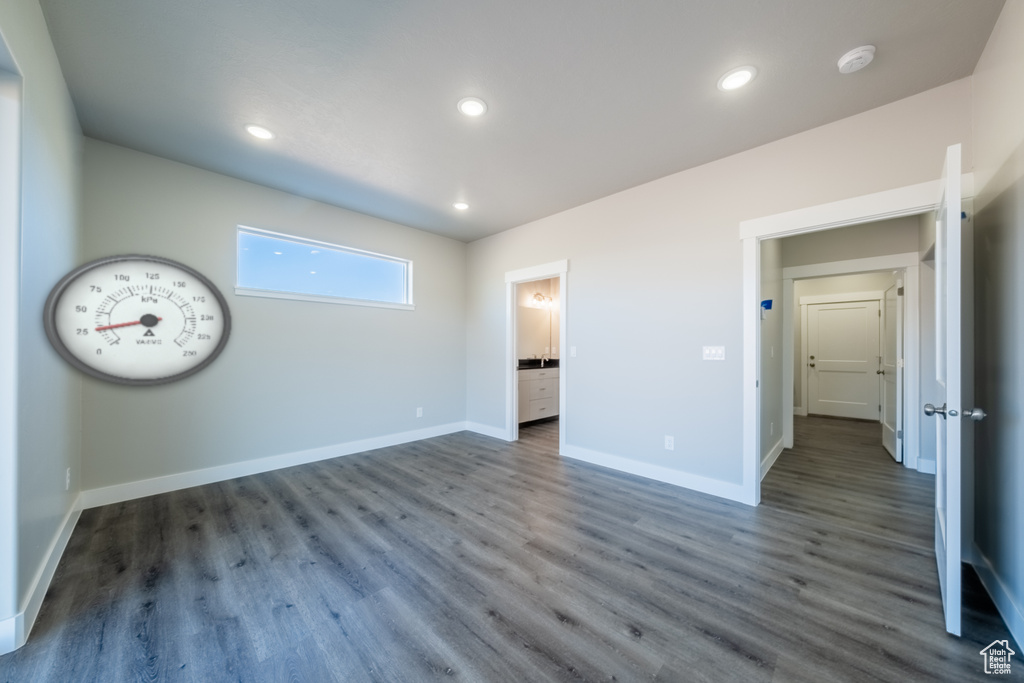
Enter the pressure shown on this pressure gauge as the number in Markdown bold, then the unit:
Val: **25** kPa
